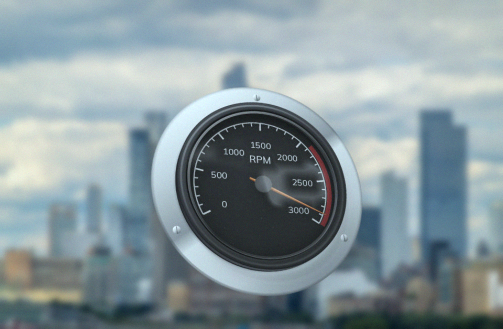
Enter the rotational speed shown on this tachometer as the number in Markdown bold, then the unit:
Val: **2900** rpm
